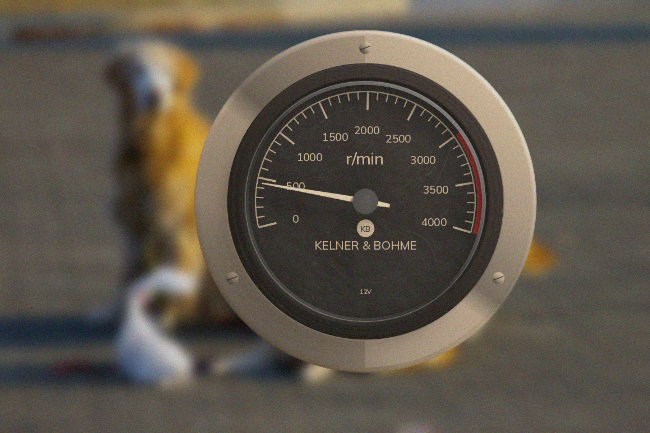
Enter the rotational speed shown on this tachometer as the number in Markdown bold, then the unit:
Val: **450** rpm
